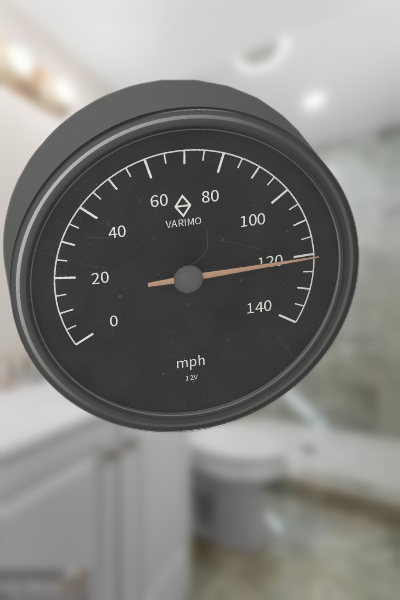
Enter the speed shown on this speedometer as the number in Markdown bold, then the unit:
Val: **120** mph
